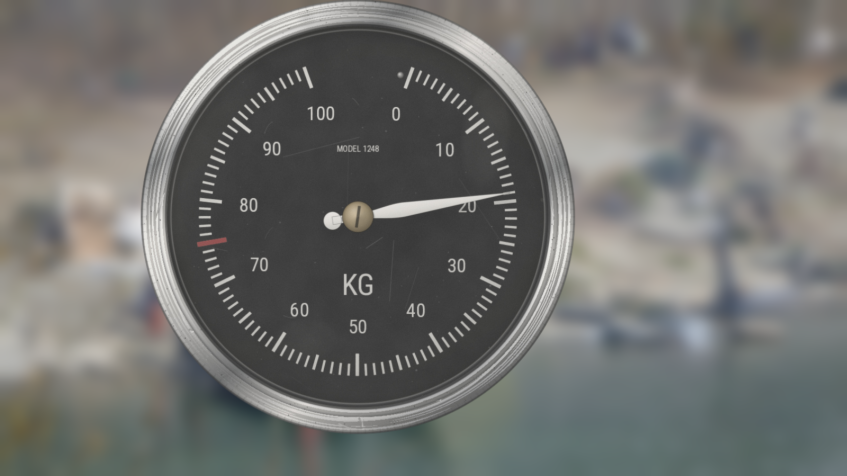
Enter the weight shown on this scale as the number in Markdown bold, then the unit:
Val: **19** kg
